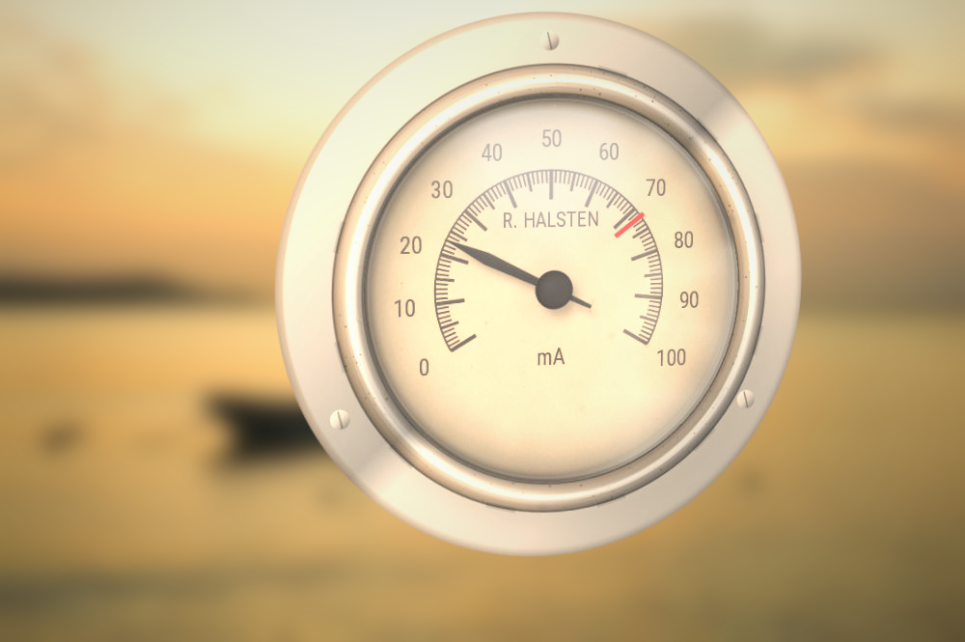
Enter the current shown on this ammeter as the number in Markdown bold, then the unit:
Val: **23** mA
